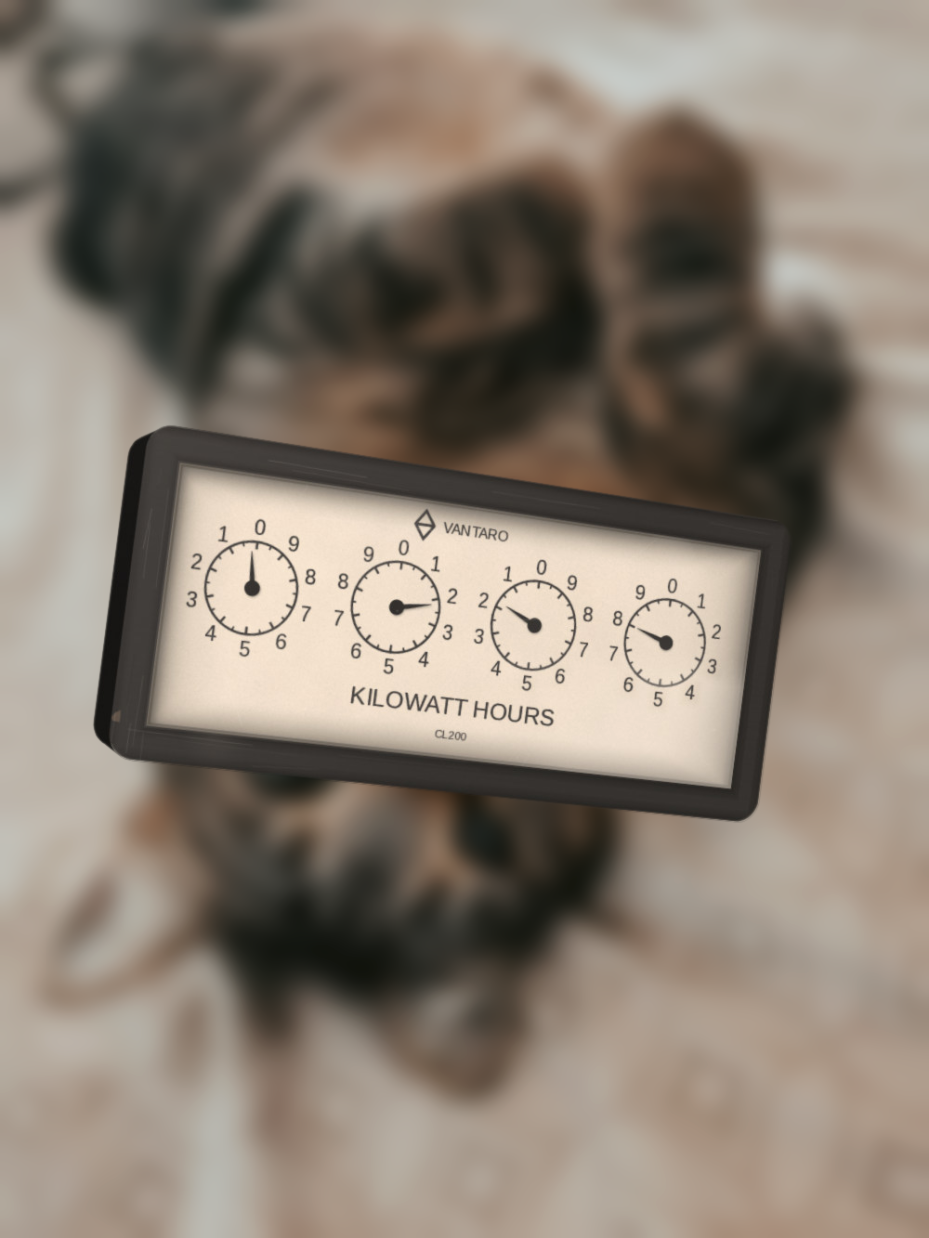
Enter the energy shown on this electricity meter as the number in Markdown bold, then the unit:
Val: **218** kWh
